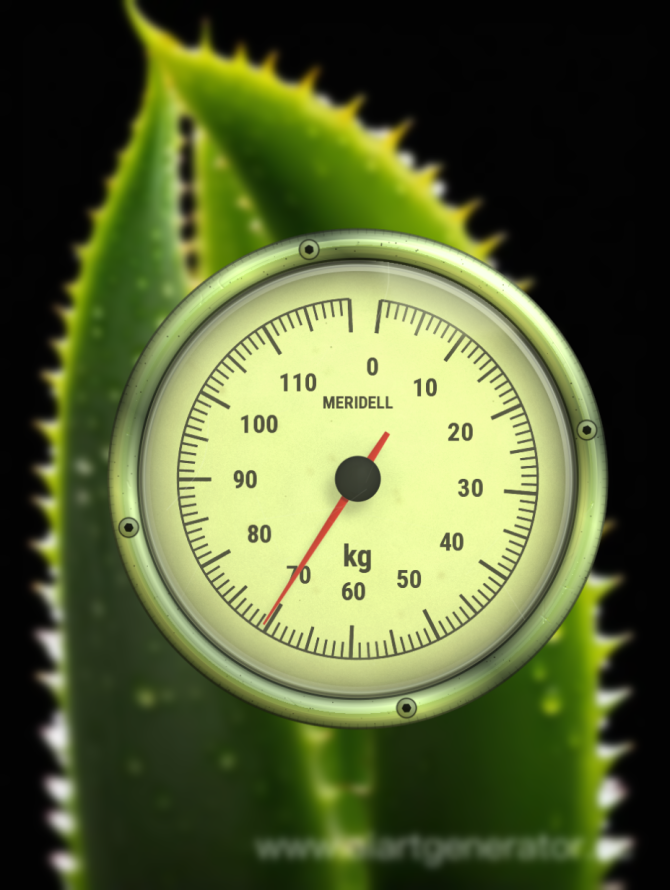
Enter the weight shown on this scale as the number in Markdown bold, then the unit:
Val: **70.5** kg
